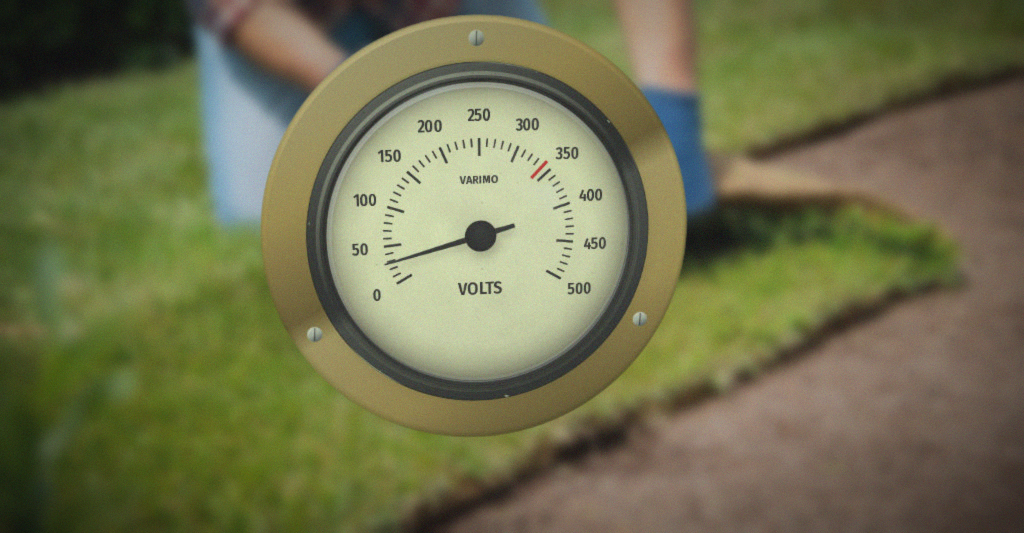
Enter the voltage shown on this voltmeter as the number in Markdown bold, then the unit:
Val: **30** V
